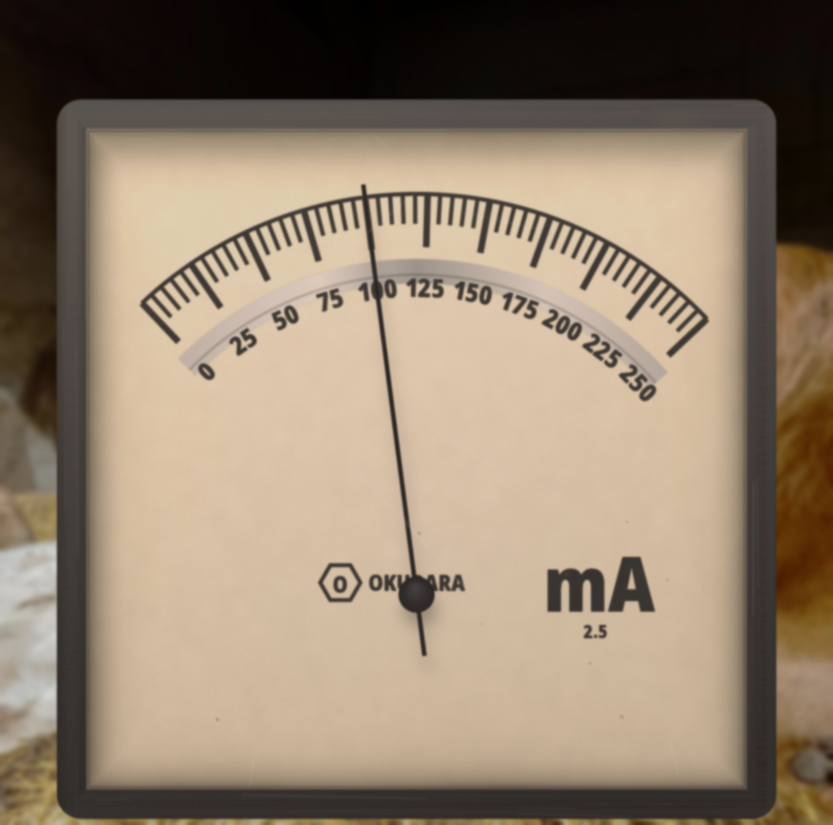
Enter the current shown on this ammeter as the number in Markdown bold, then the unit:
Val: **100** mA
